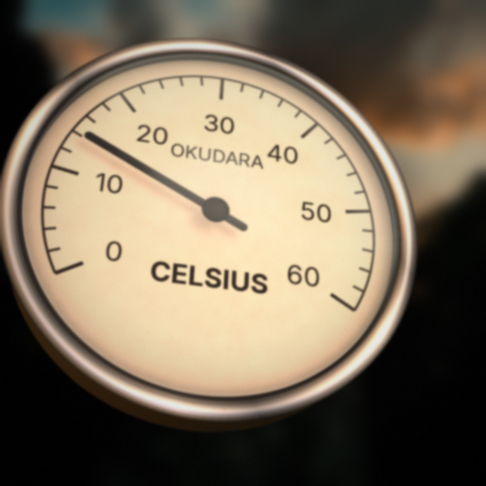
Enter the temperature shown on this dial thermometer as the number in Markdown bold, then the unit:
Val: **14** °C
